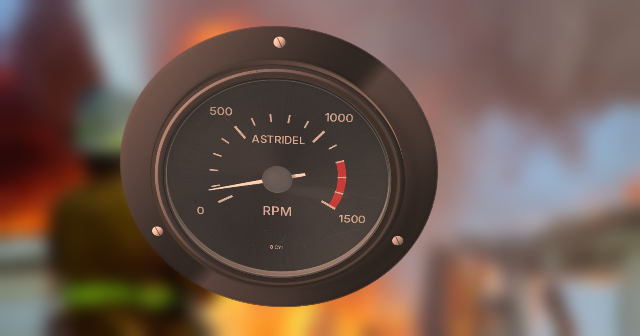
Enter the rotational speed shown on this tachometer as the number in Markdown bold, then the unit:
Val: **100** rpm
